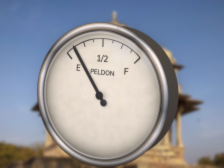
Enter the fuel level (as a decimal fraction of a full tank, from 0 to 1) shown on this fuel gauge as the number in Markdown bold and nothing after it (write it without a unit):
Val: **0.125**
